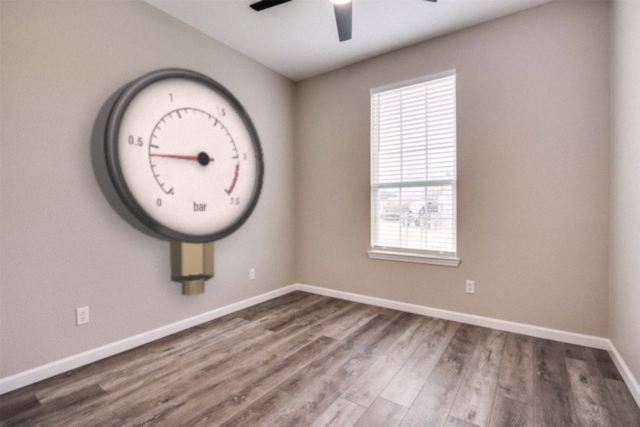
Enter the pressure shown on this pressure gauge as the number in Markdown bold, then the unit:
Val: **0.4** bar
